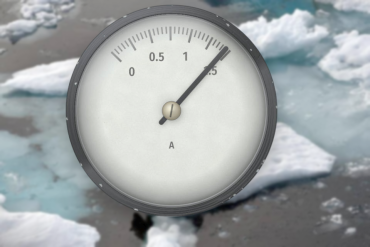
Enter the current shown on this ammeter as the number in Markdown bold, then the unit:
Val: **1.45** A
